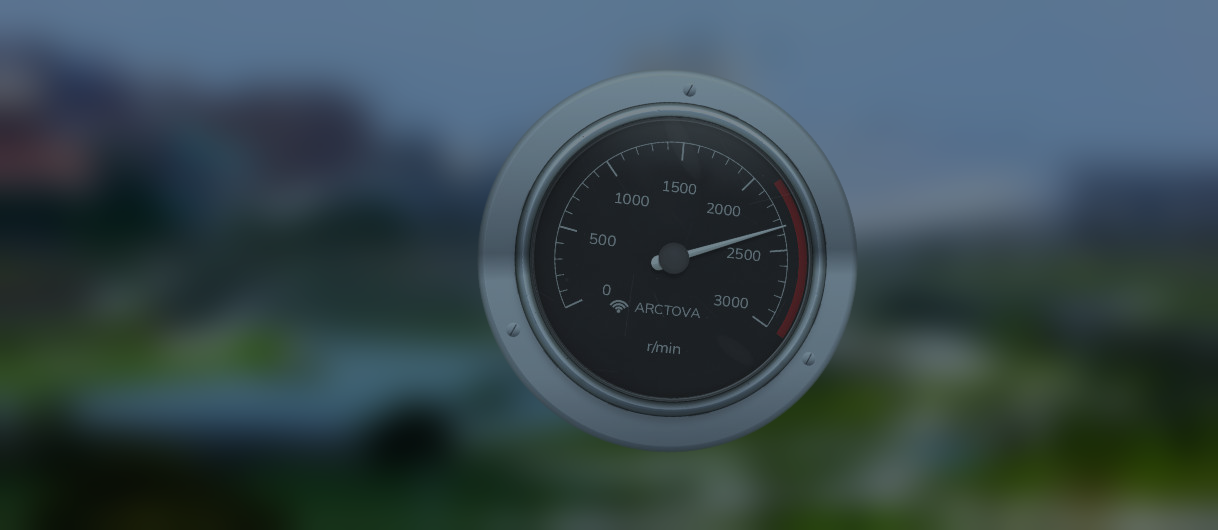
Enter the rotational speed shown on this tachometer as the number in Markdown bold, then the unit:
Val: **2350** rpm
